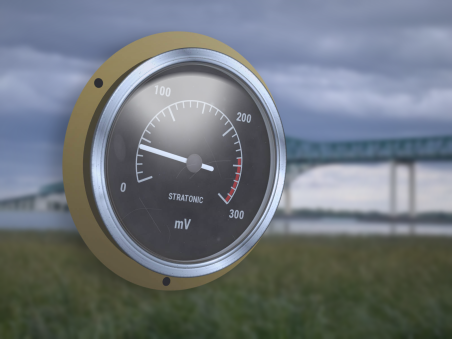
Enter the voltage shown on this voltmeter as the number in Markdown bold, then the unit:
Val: **40** mV
